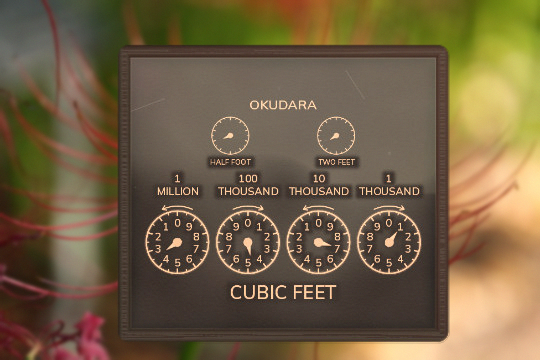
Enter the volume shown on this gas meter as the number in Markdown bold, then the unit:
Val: **347100** ft³
